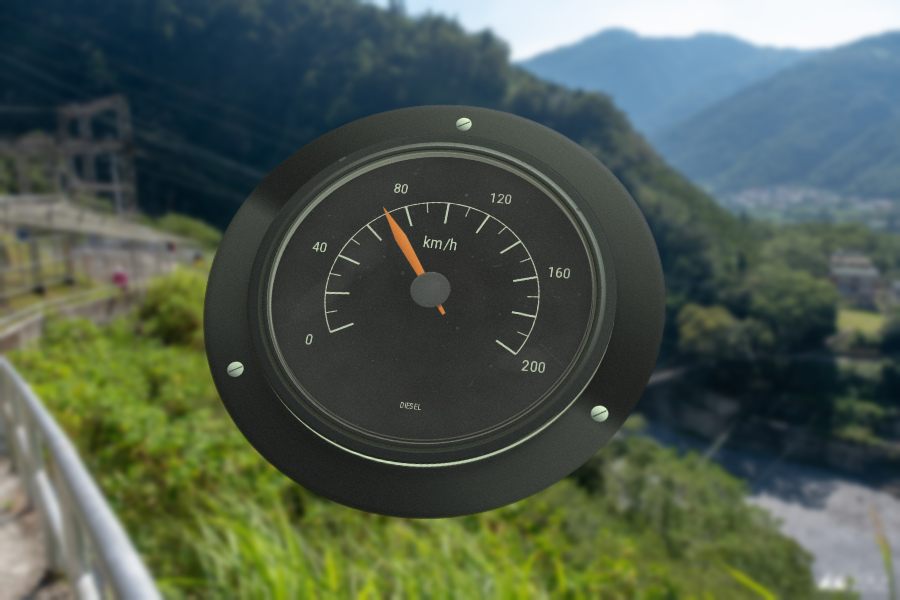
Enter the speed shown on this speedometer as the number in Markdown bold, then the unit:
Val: **70** km/h
